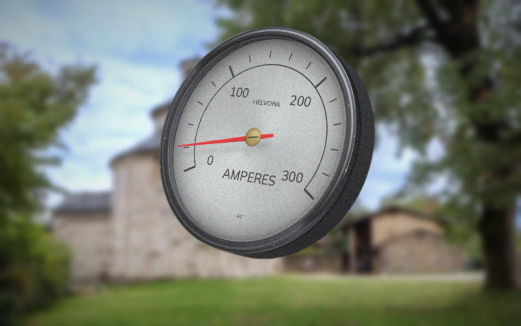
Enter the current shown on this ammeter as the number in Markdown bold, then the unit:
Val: **20** A
